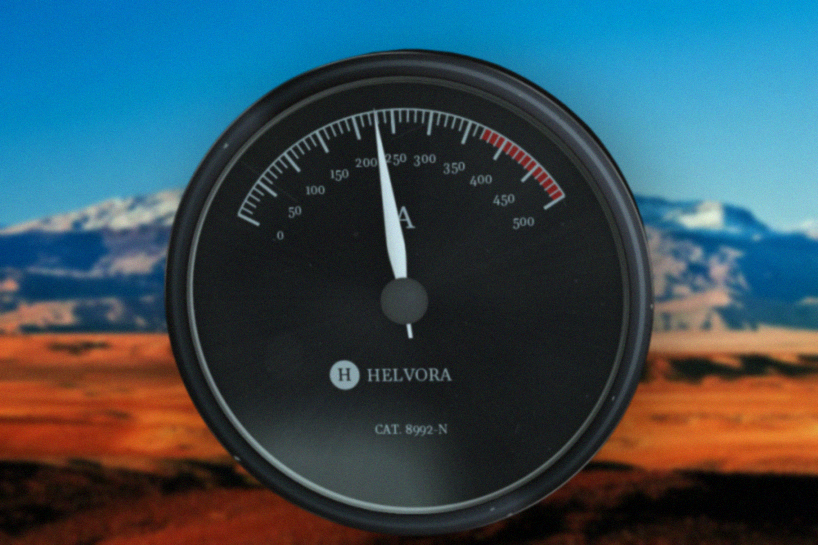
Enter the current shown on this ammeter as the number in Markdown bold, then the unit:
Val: **230** A
